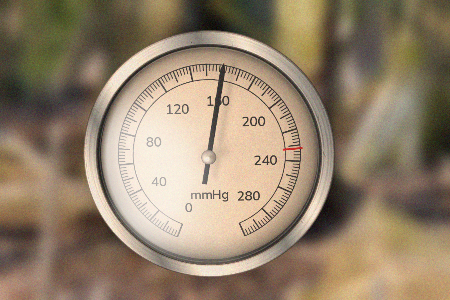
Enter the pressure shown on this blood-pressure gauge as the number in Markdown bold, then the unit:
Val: **160** mmHg
